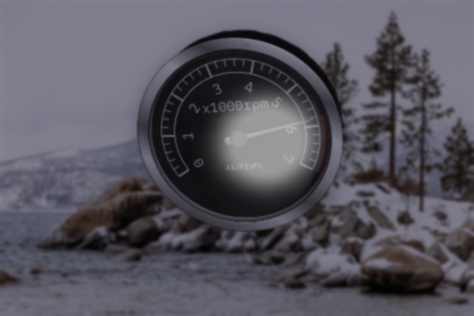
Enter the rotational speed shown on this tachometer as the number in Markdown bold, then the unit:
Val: **5800** rpm
